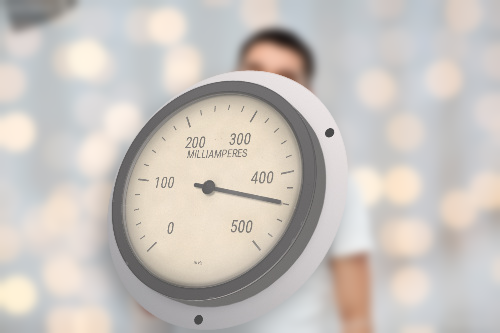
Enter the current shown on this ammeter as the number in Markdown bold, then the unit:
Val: **440** mA
